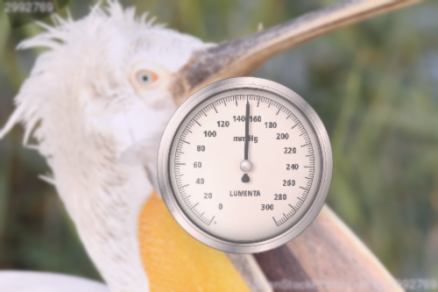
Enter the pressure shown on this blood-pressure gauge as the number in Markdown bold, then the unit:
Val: **150** mmHg
